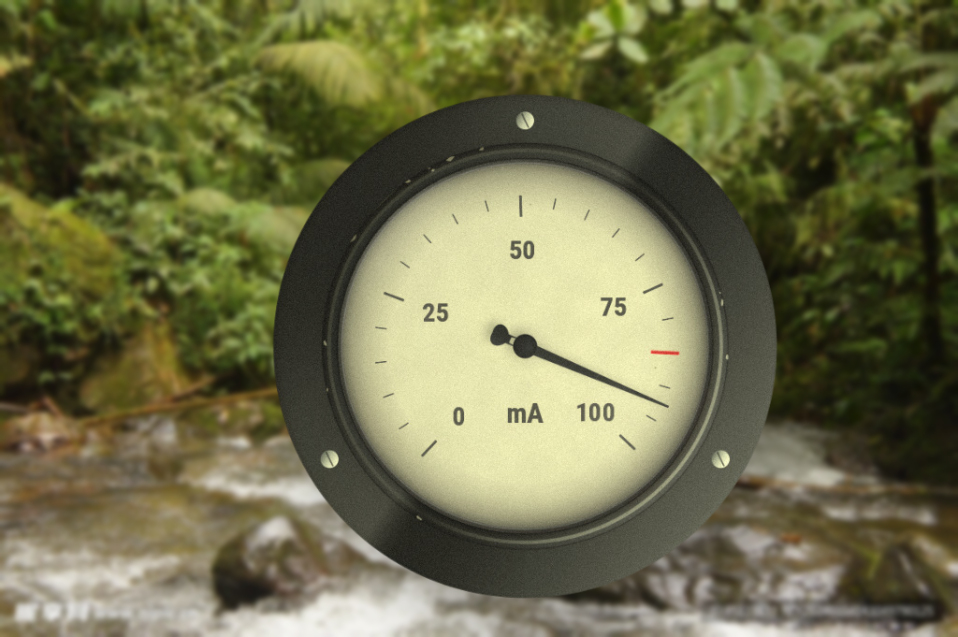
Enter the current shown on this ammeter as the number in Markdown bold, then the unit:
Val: **92.5** mA
